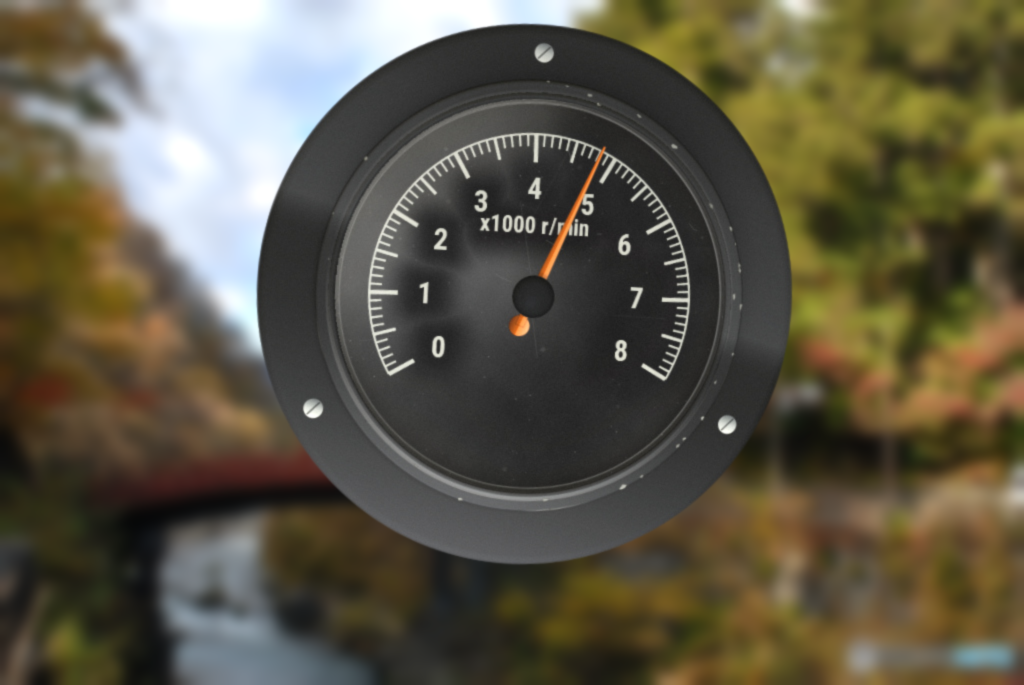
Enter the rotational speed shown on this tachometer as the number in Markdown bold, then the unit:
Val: **4800** rpm
